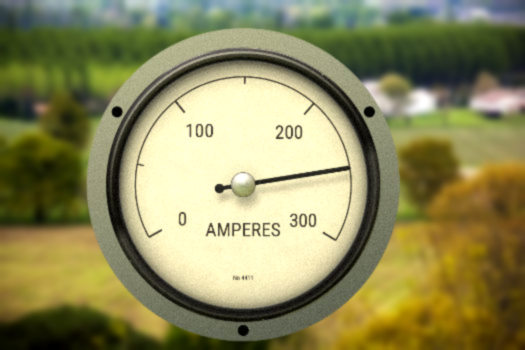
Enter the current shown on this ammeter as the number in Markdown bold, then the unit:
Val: **250** A
